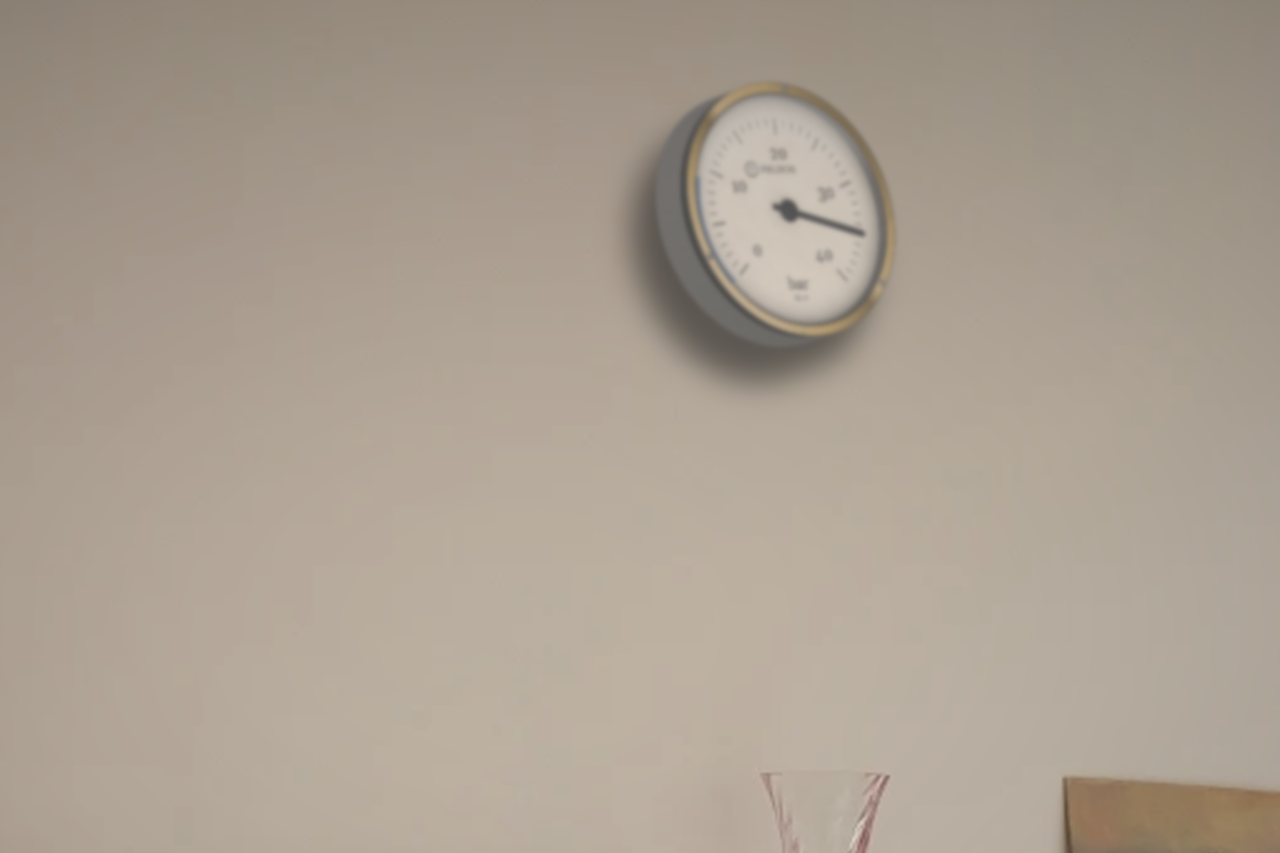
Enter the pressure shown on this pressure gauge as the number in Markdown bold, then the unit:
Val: **35** bar
